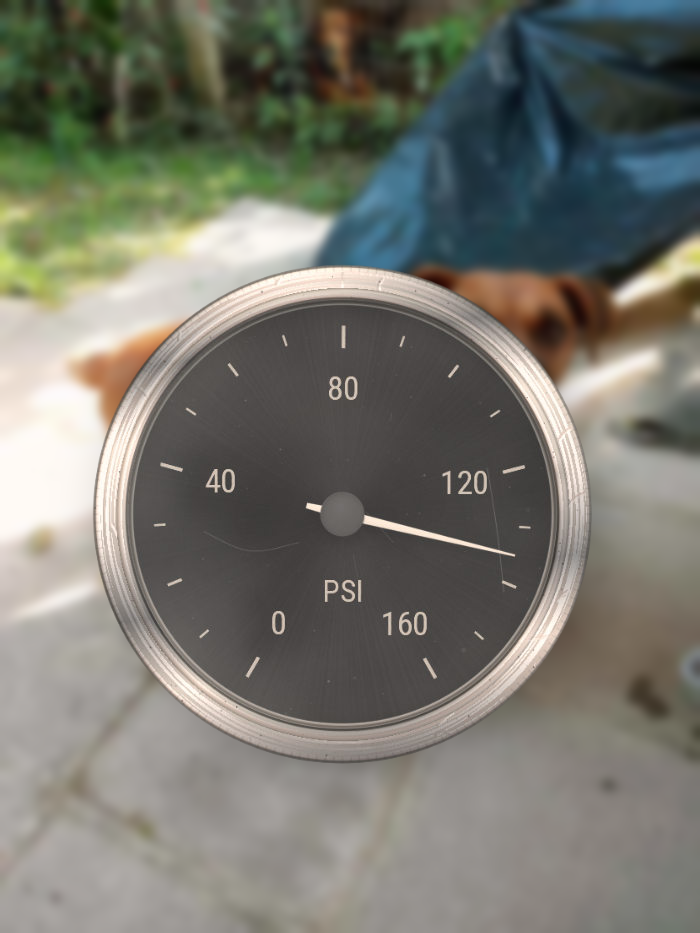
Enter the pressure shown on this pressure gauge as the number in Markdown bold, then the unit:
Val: **135** psi
